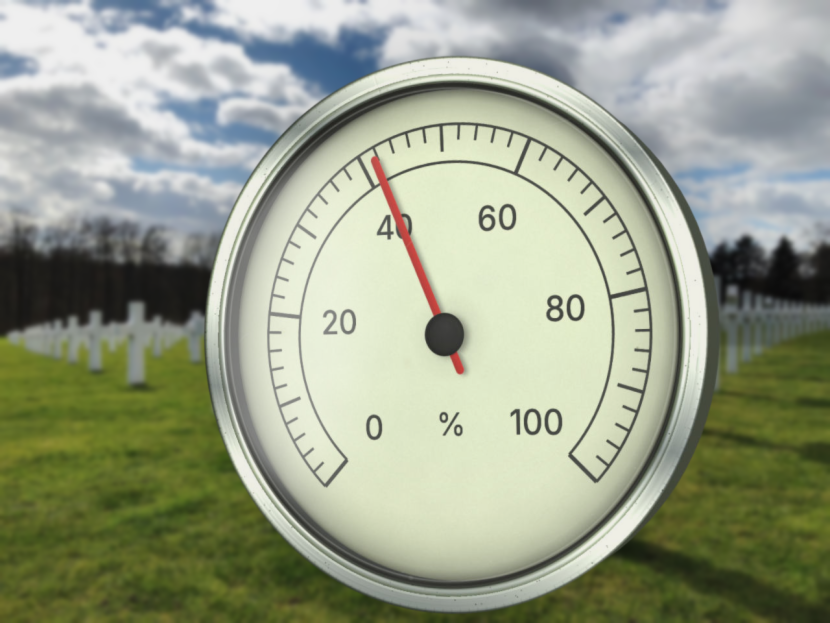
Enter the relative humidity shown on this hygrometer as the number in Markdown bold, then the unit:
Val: **42** %
